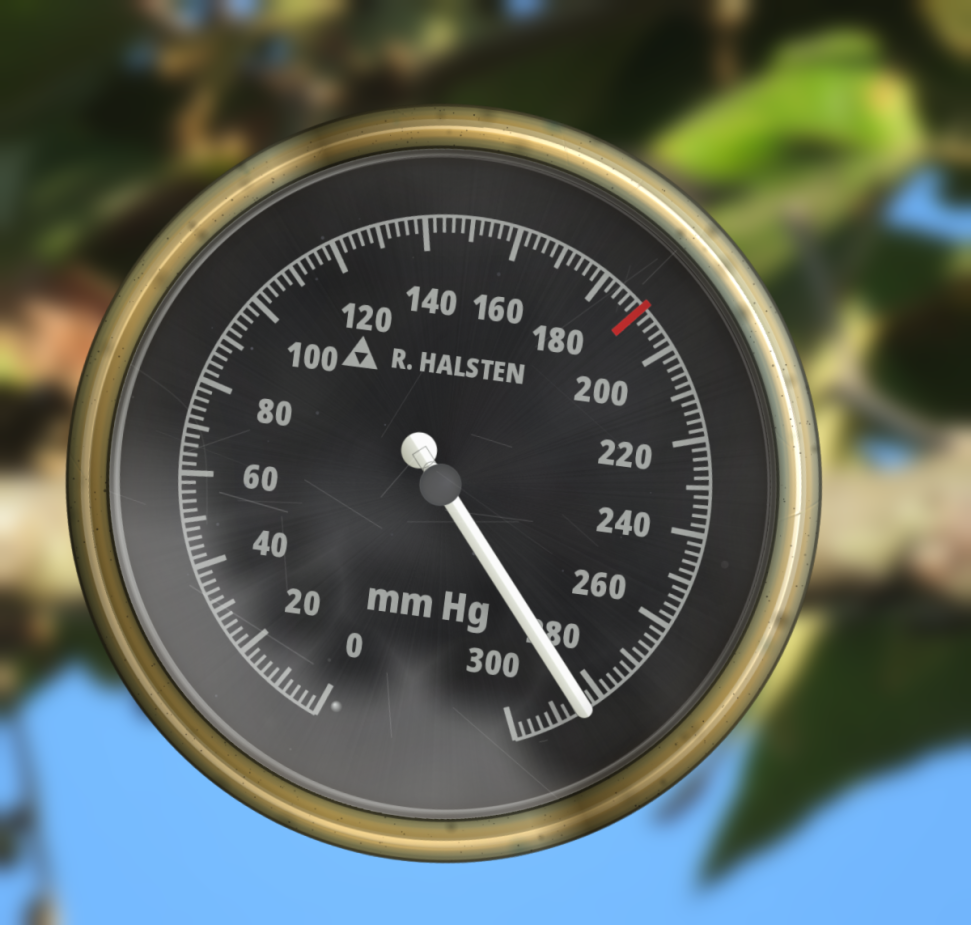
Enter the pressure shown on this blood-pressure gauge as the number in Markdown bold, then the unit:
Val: **284** mmHg
